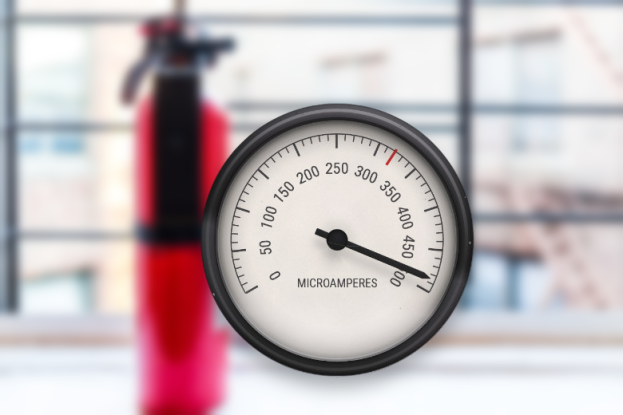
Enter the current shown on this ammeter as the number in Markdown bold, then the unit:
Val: **485** µA
